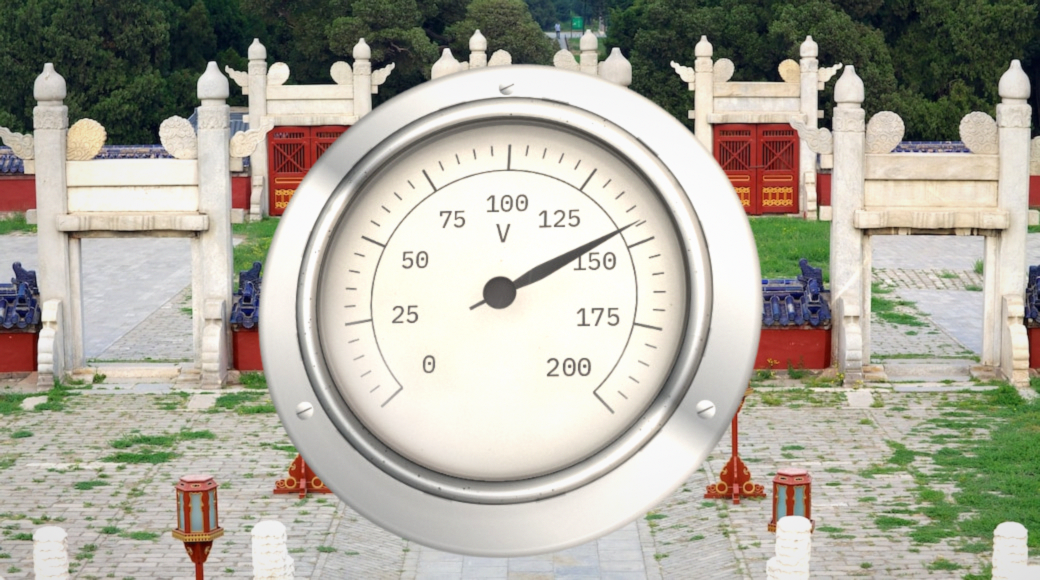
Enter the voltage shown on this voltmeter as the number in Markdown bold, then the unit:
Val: **145** V
